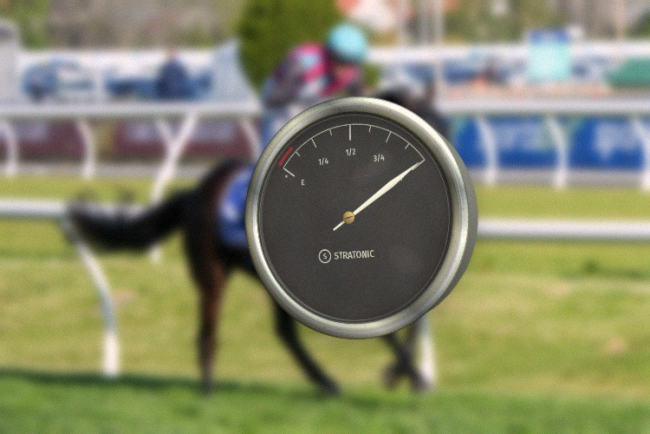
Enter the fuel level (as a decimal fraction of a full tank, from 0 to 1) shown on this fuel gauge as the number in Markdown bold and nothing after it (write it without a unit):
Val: **1**
